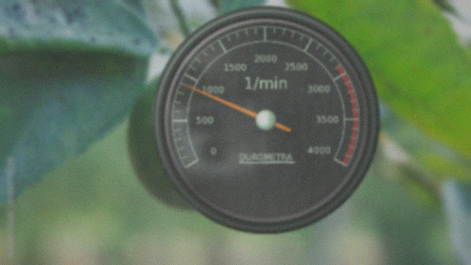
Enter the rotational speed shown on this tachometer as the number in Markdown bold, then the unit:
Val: **900** rpm
